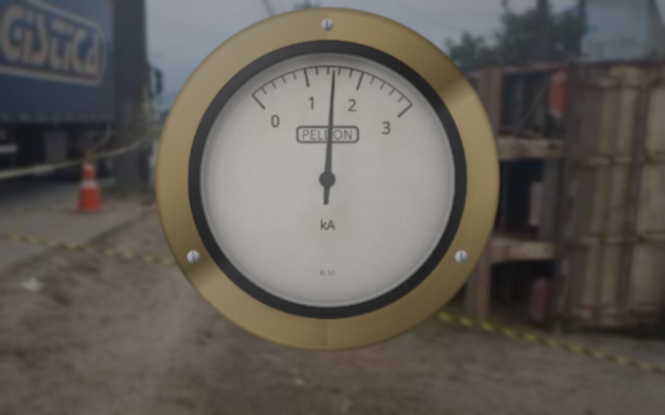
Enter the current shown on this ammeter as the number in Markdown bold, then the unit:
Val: **1.5** kA
